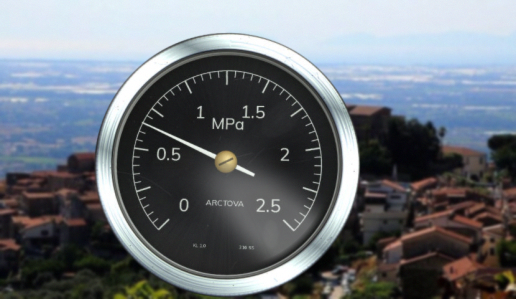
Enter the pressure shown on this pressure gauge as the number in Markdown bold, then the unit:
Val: **0.65** MPa
